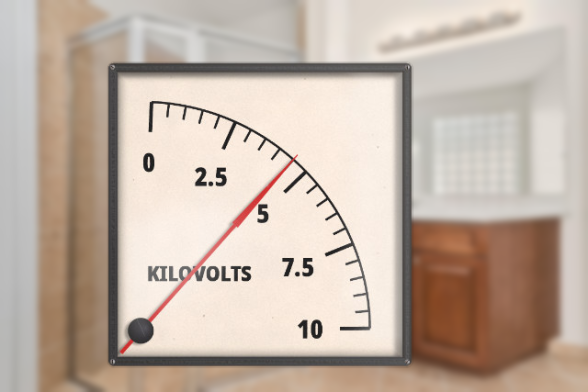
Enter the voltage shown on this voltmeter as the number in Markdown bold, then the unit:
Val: **4.5** kV
